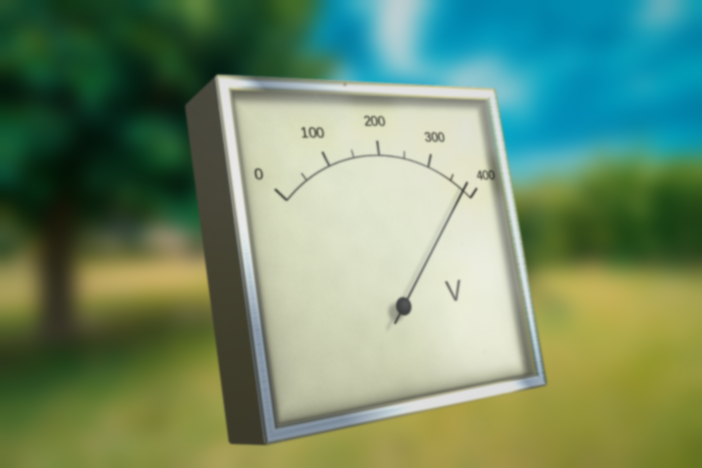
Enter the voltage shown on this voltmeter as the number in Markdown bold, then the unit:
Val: **375** V
